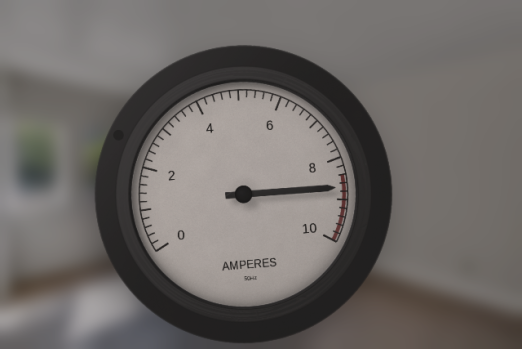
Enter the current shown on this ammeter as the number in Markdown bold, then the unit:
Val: **8.7** A
